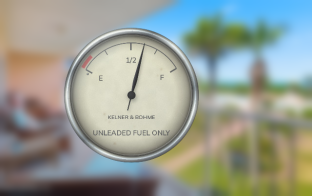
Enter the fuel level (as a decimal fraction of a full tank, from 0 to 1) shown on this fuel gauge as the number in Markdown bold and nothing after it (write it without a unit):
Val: **0.625**
